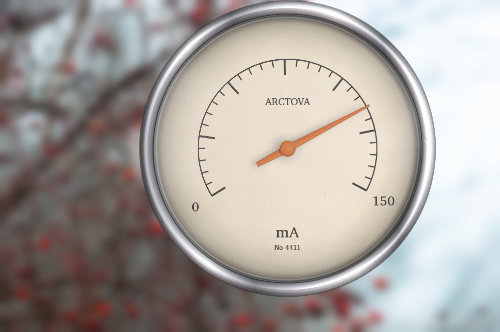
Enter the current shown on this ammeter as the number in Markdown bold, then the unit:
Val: **115** mA
